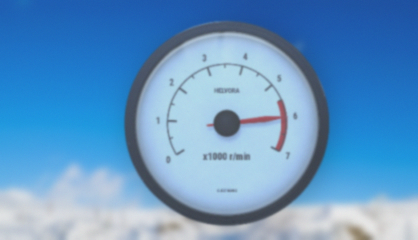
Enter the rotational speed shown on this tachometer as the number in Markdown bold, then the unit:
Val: **6000** rpm
